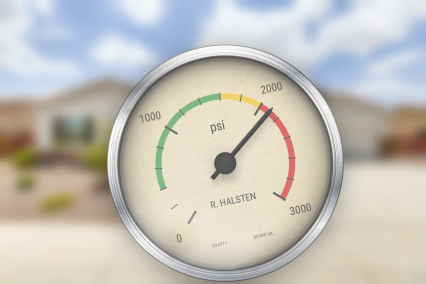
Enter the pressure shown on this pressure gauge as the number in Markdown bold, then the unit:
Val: **2100** psi
